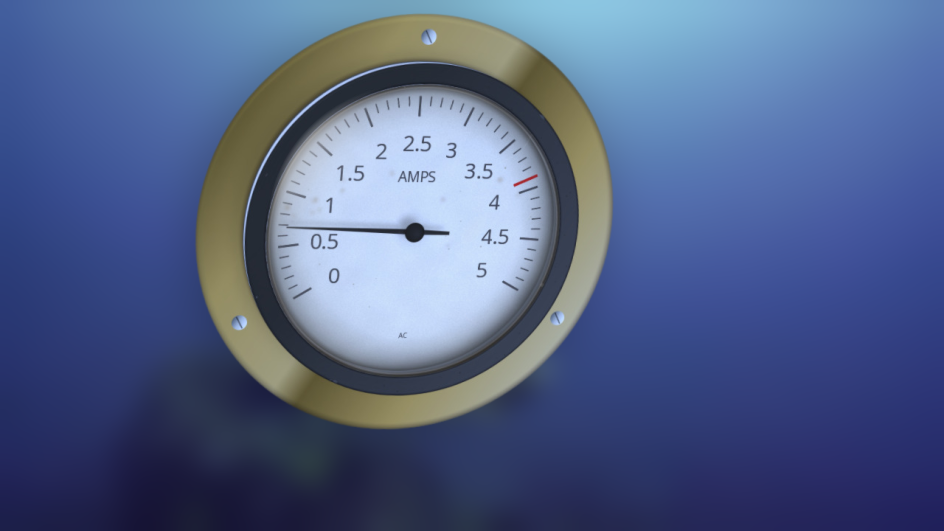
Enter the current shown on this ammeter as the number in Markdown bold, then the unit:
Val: **0.7** A
